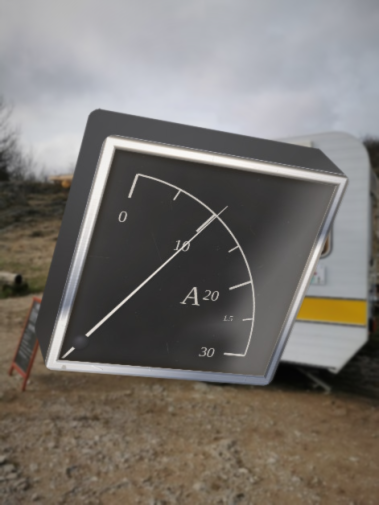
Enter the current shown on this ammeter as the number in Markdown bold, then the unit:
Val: **10** A
